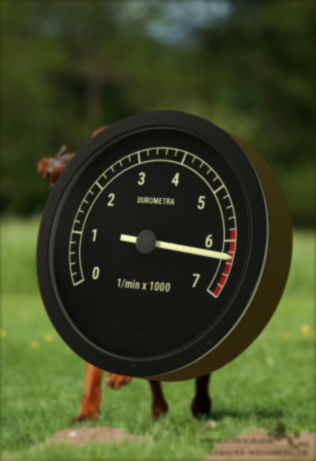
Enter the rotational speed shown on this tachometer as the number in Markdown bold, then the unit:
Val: **6300** rpm
